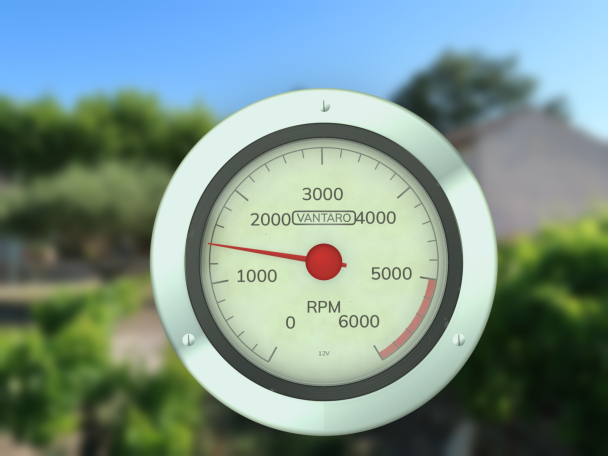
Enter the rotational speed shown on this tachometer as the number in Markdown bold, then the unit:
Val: **1400** rpm
